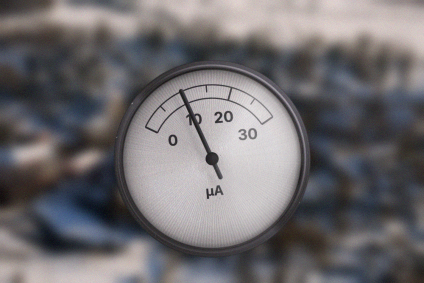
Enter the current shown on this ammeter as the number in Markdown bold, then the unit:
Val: **10** µA
